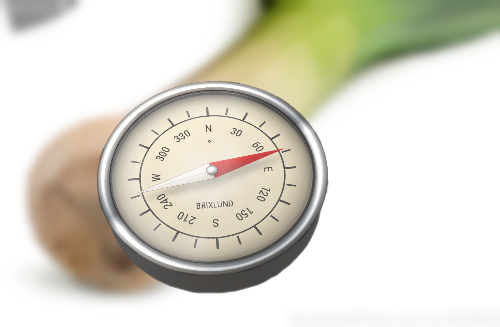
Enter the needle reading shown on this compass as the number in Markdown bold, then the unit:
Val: **75** °
